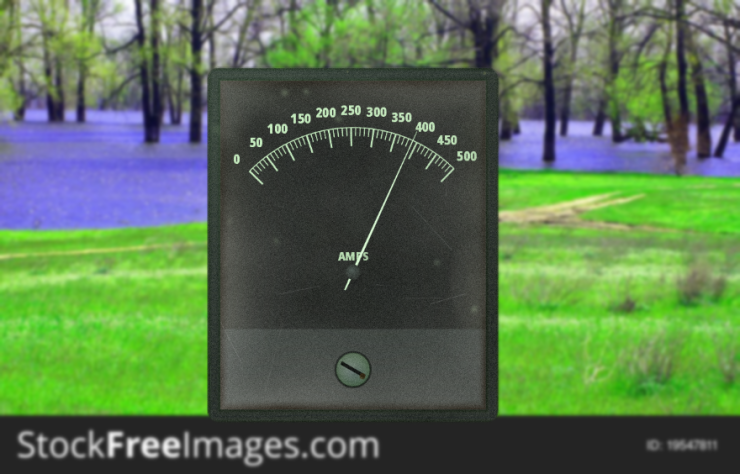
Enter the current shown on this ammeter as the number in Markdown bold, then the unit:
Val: **390** A
